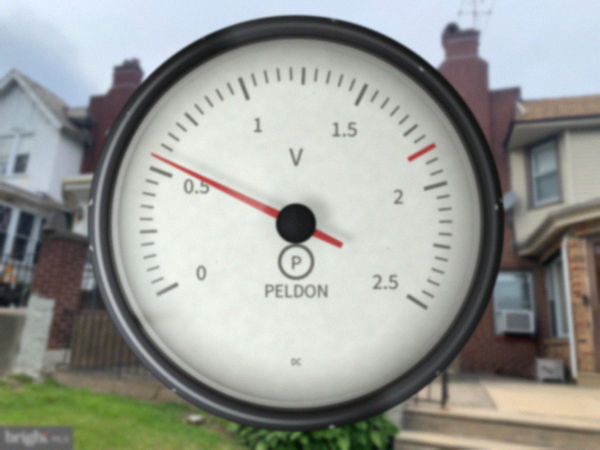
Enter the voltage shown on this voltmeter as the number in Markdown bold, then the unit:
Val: **0.55** V
